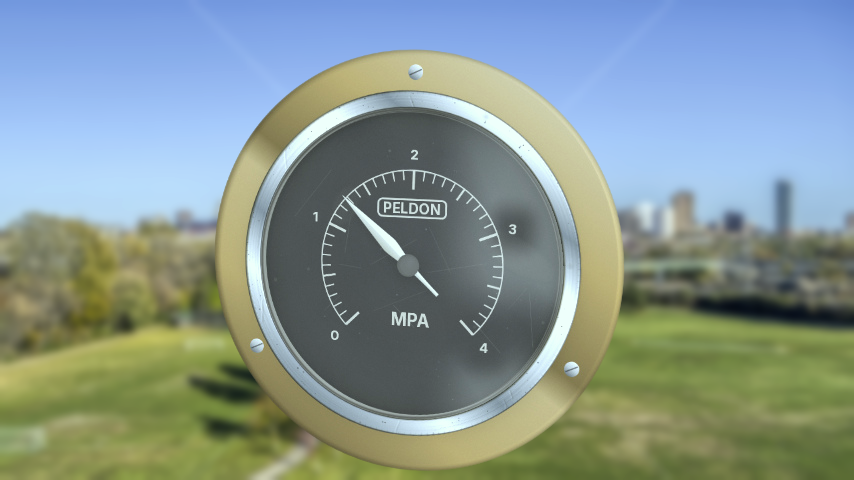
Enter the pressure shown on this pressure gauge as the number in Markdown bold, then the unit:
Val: **1.3** MPa
